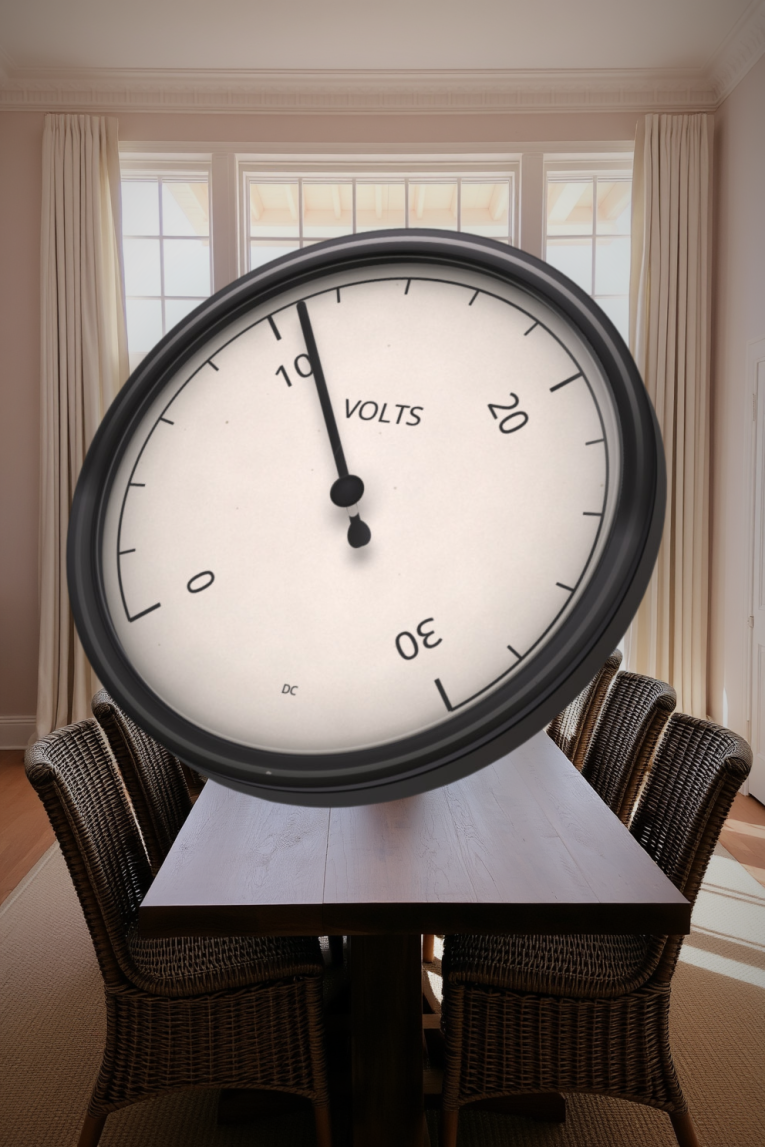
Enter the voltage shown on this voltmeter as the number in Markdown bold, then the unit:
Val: **11** V
